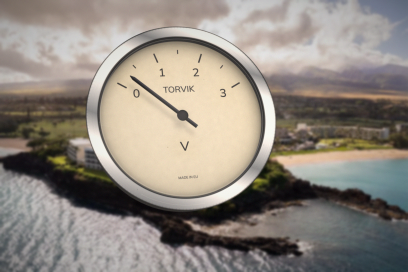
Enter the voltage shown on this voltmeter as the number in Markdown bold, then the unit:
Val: **0.25** V
